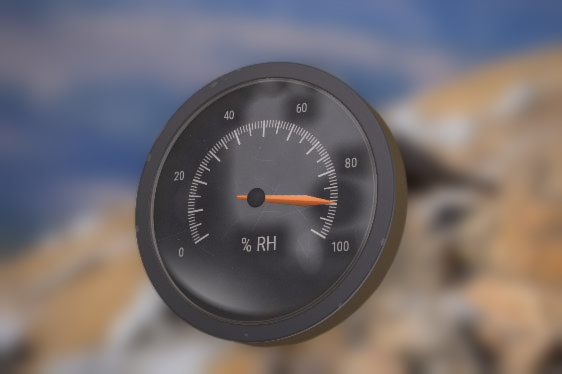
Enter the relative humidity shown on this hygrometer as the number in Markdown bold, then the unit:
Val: **90** %
